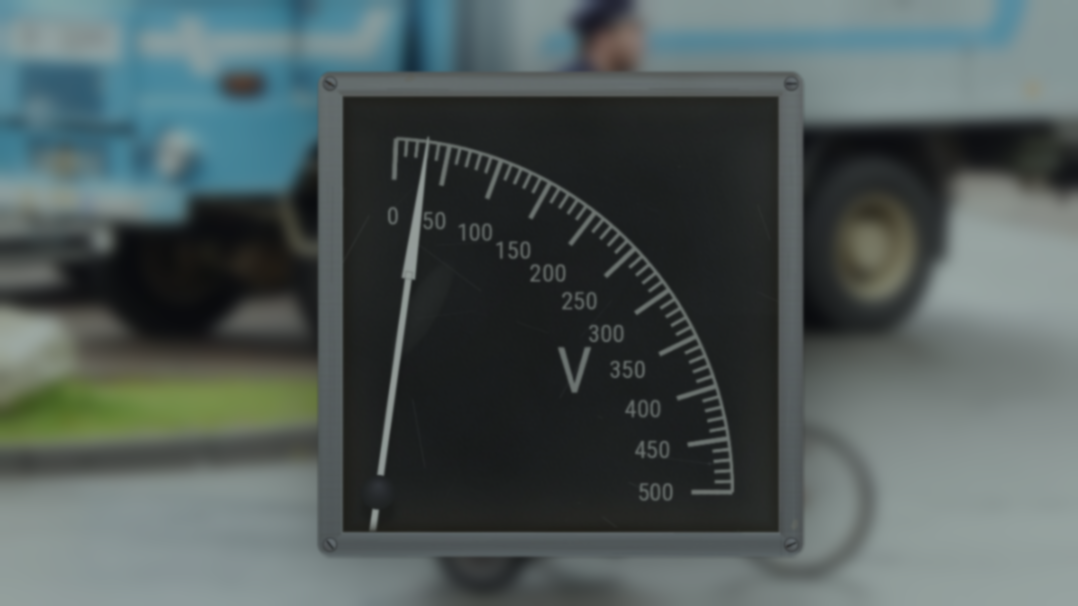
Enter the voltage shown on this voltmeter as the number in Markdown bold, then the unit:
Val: **30** V
